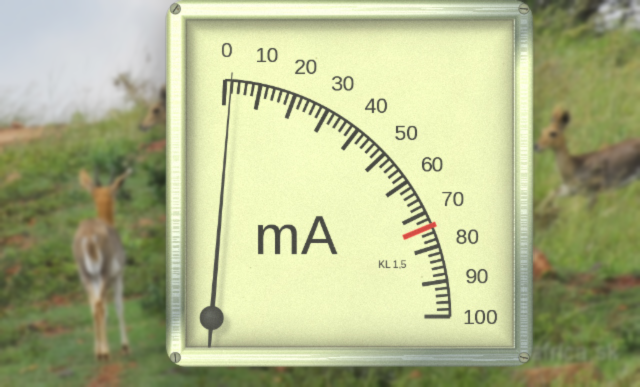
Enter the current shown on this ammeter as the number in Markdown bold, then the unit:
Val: **2** mA
